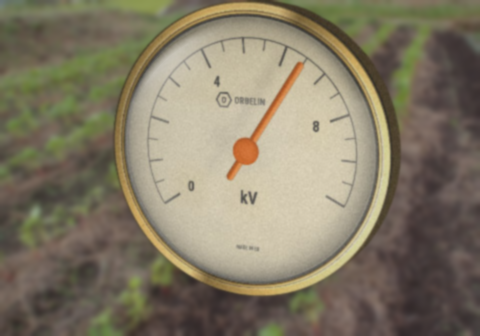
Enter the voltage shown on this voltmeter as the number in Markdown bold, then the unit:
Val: **6.5** kV
